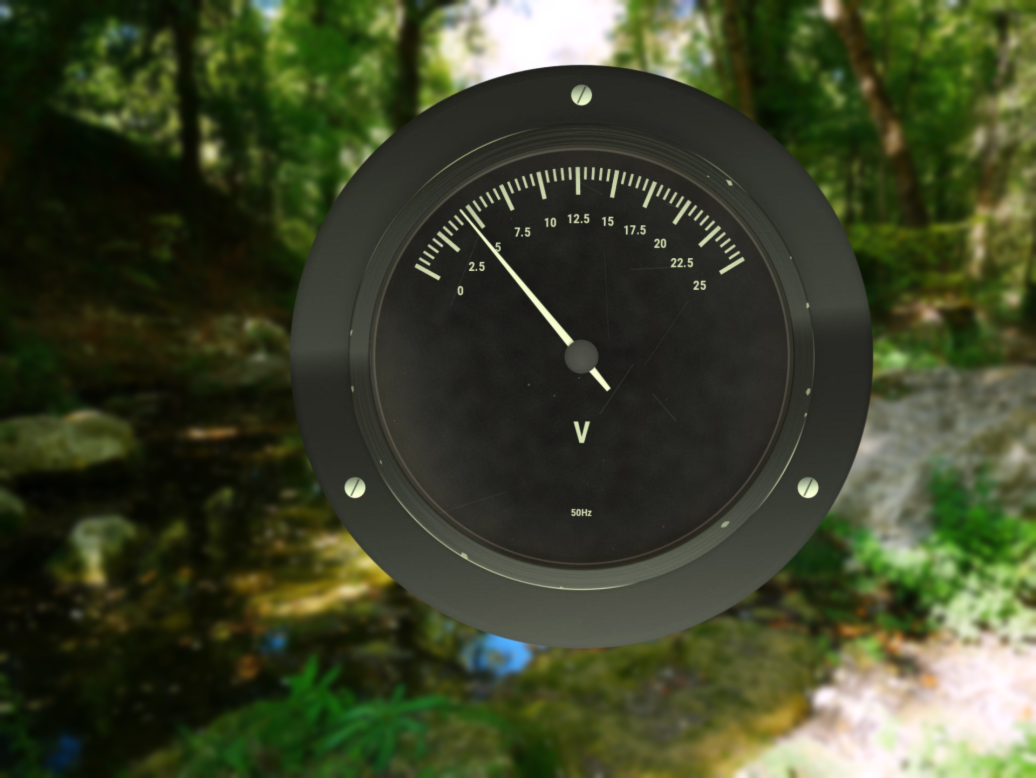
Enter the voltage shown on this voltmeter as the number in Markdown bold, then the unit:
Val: **4.5** V
